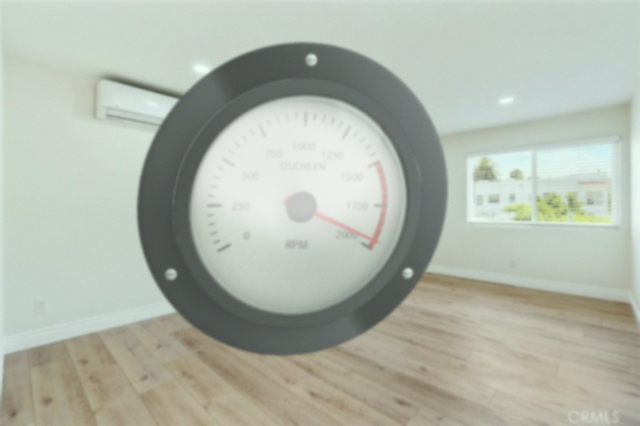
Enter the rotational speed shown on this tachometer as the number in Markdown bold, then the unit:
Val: **1950** rpm
